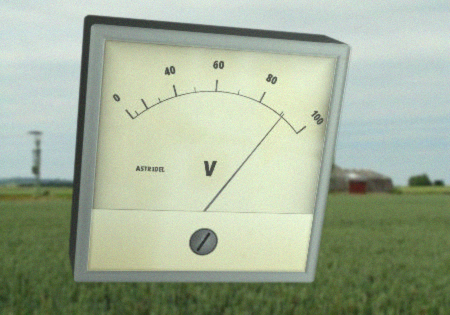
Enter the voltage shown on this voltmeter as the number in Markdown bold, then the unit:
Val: **90** V
